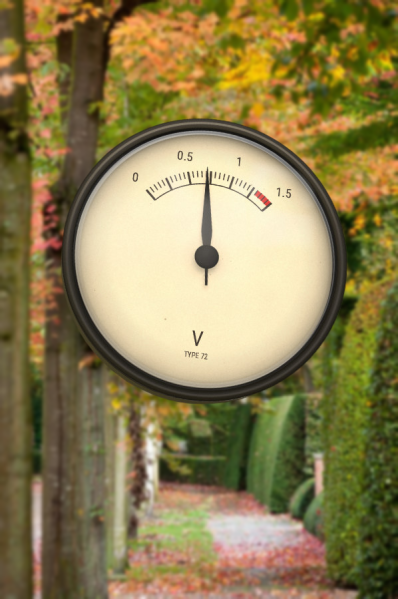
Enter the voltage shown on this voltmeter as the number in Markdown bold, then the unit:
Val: **0.7** V
